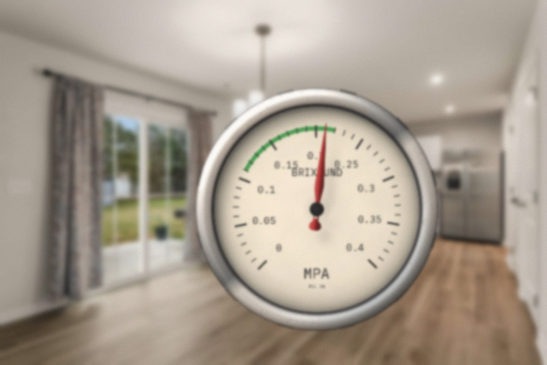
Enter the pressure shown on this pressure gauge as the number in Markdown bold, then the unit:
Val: **0.21** MPa
